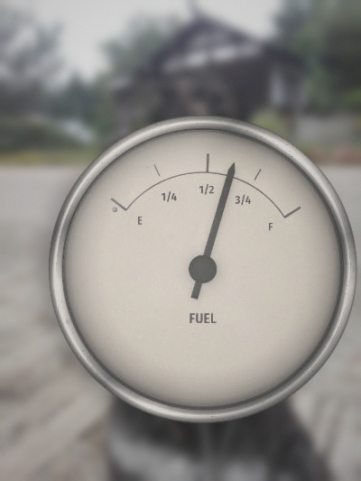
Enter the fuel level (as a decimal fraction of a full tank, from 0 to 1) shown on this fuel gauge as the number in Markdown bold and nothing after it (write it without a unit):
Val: **0.625**
